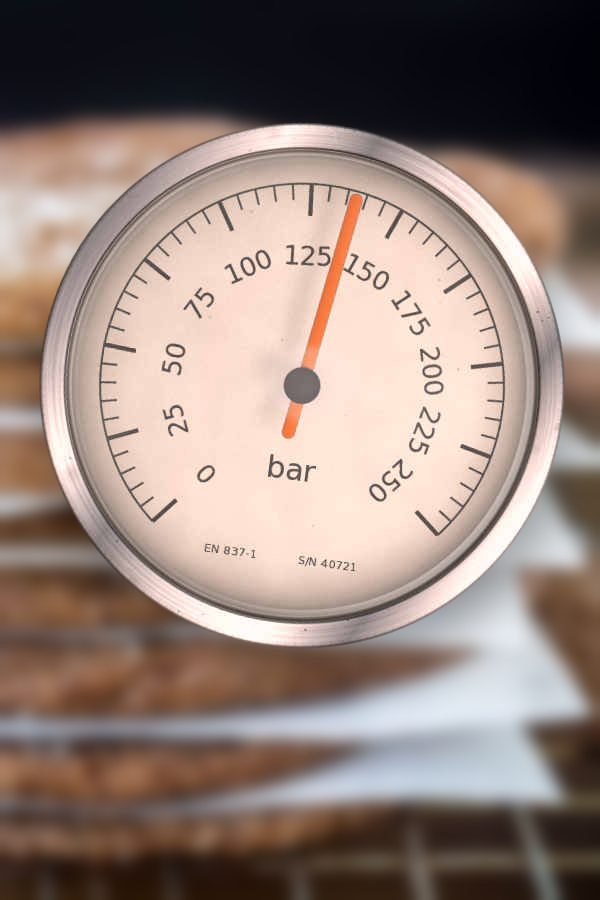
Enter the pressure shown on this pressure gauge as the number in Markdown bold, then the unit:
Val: **137.5** bar
